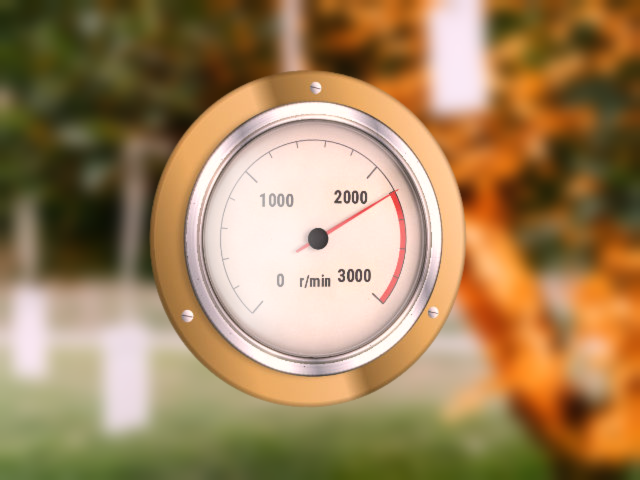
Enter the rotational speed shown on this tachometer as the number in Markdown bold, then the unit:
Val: **2200** rpm
